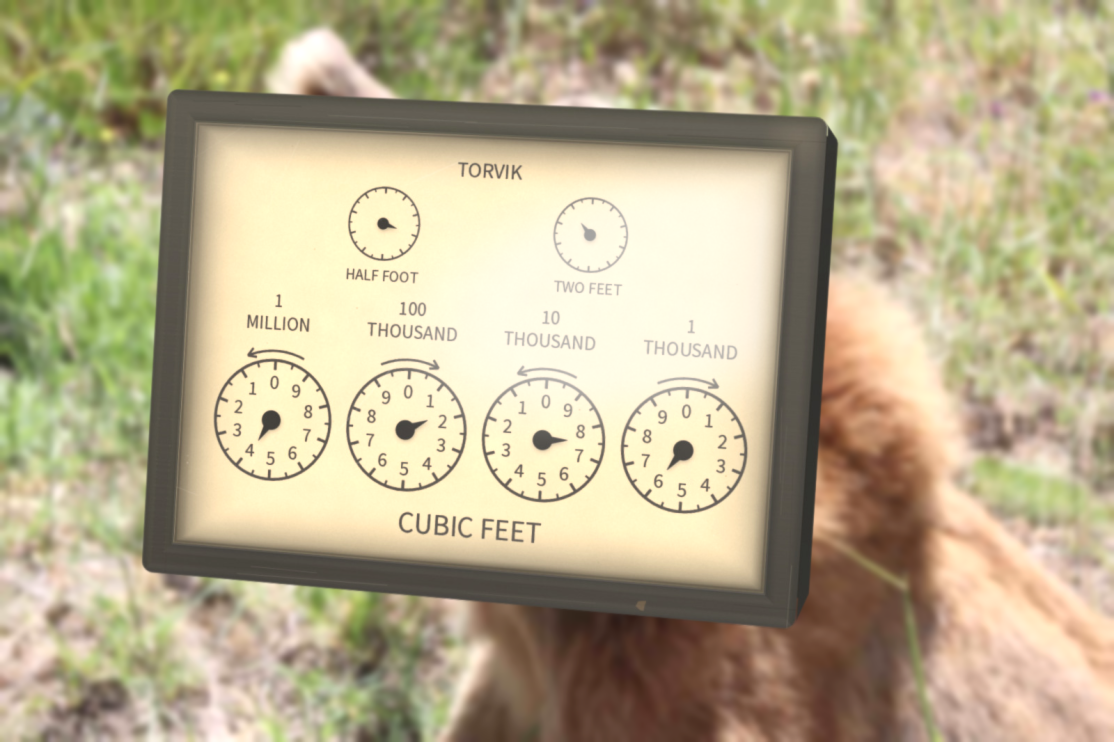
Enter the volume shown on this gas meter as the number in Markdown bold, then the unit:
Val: **417600** ft³
